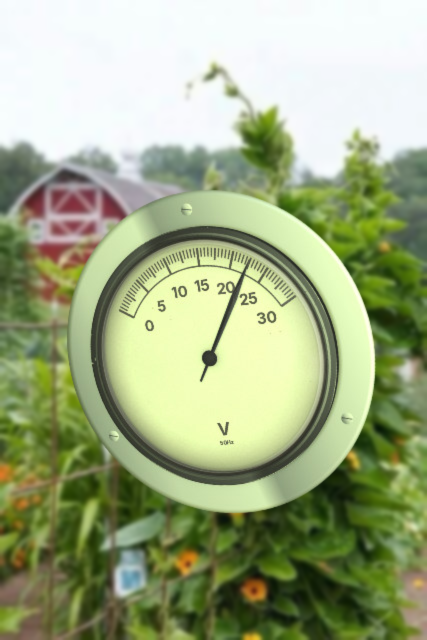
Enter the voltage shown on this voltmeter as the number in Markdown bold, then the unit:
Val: **22.5** V
